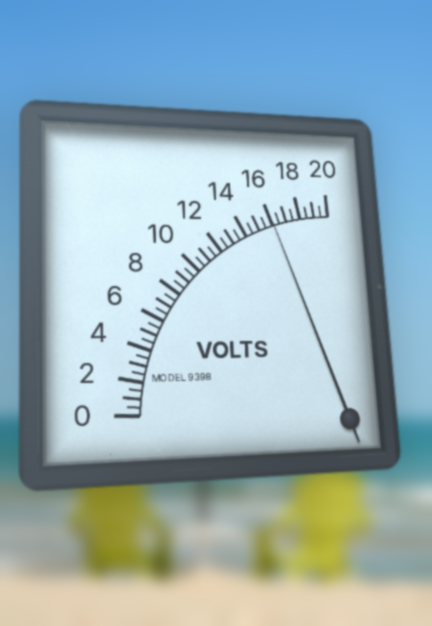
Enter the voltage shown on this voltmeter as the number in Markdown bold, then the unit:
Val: **16** V
